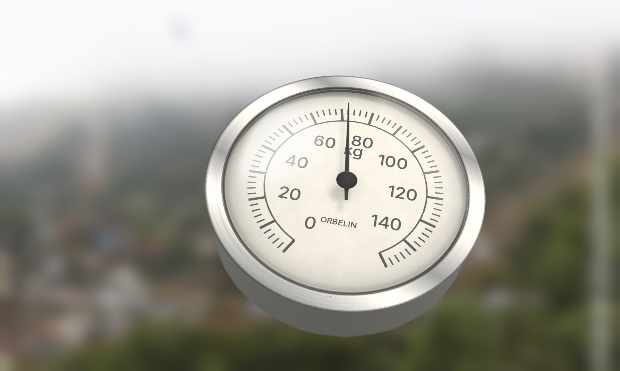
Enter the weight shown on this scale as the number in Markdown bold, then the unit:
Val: **72** kg
